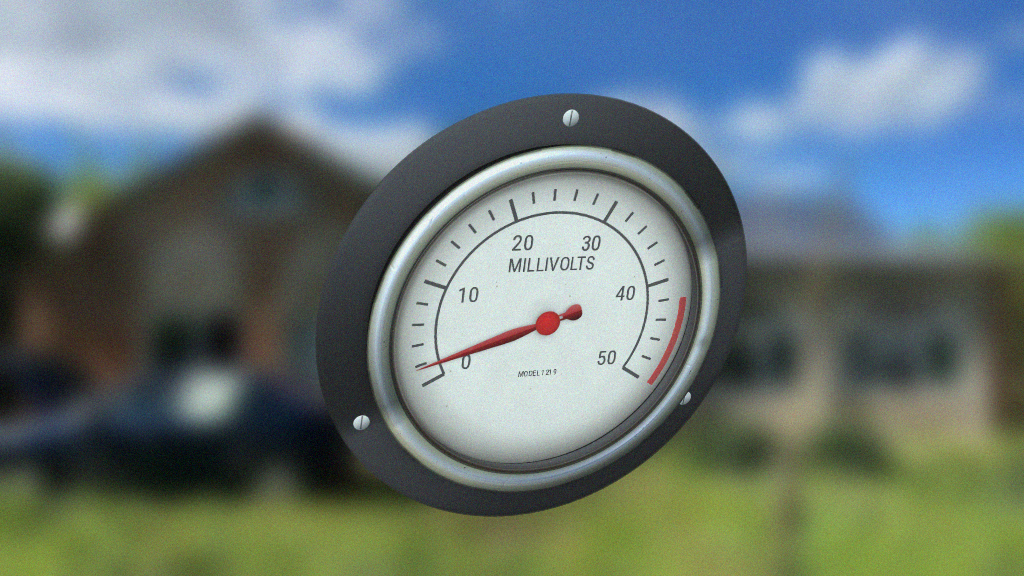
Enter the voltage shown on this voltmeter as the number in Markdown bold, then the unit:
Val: **2** mV
